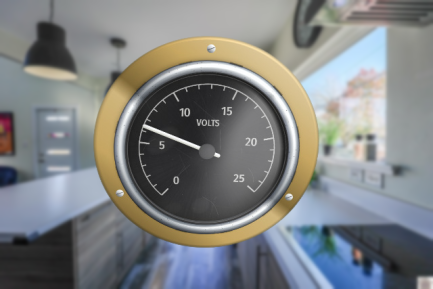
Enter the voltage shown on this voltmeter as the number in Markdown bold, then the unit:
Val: **6.5** V
